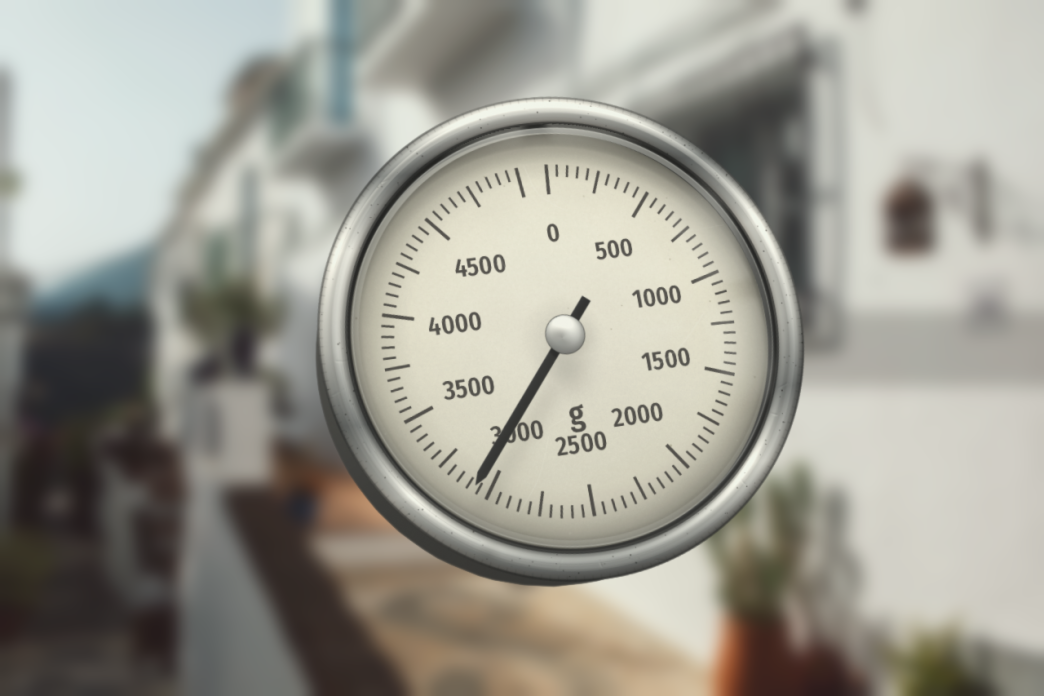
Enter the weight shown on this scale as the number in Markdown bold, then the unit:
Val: **3075** g
